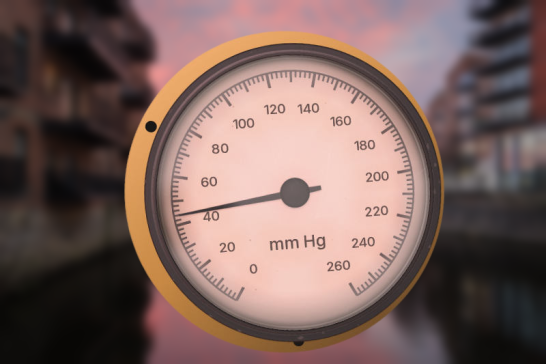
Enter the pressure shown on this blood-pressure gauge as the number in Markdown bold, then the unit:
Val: **44** mmHg
